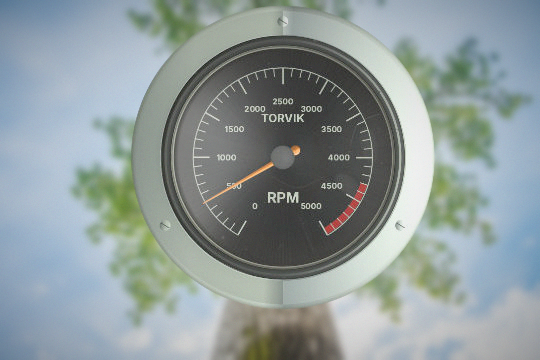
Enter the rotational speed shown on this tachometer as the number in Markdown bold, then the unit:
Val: **500** rpm
